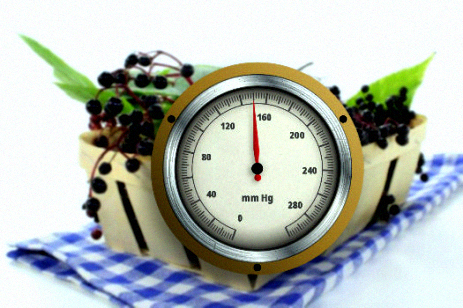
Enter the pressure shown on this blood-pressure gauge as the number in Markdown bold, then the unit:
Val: **150** mmHg
